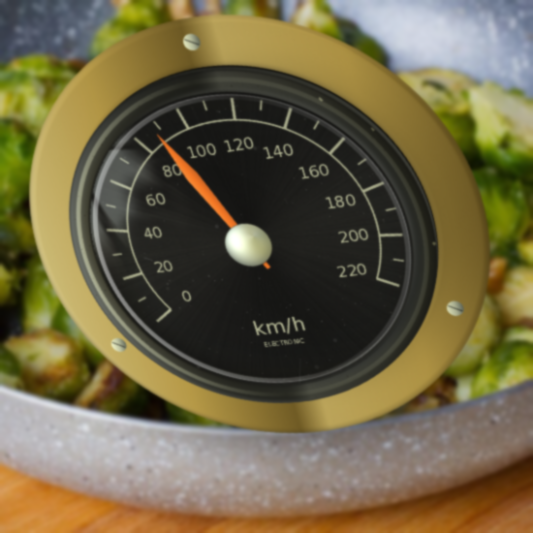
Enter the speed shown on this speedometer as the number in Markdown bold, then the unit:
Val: **90** km/h
